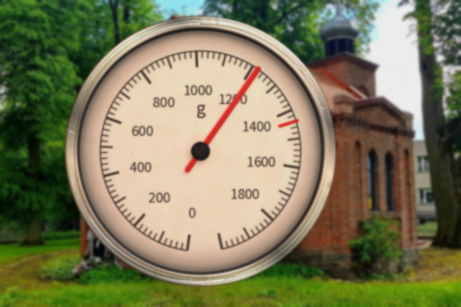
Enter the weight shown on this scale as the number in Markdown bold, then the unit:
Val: **1220** g
